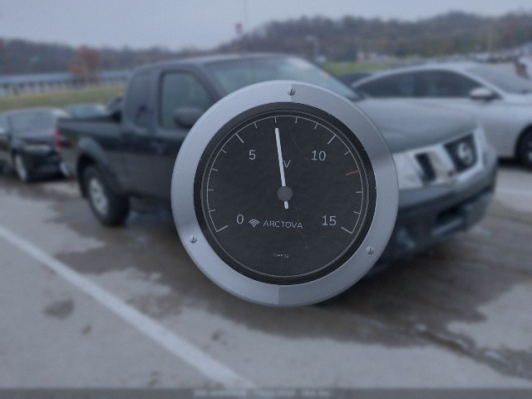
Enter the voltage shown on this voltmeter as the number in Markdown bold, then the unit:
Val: **7** V
